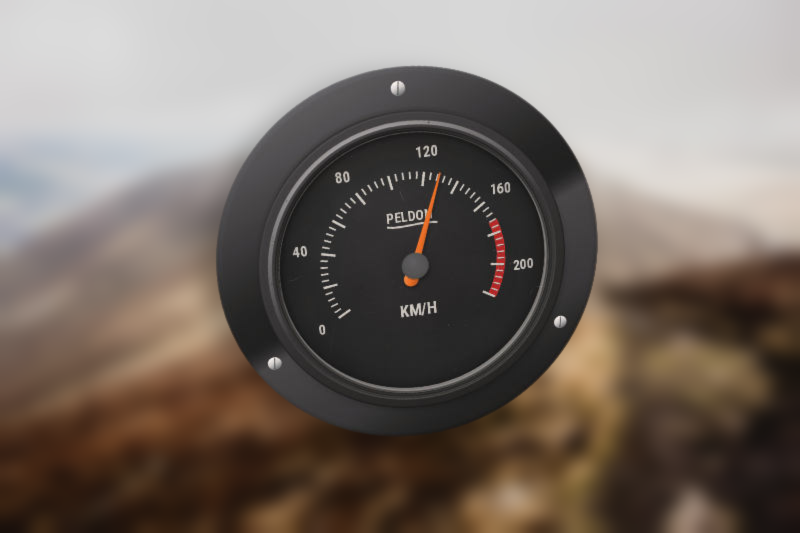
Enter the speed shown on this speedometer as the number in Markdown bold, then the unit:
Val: **128** km/h
